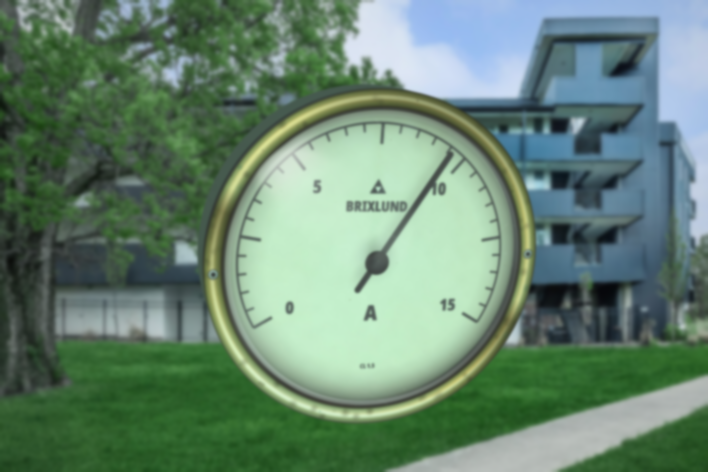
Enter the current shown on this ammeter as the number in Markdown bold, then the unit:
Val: **9.5** A
